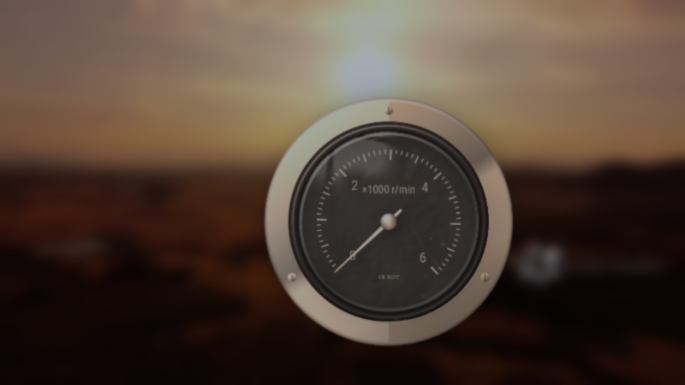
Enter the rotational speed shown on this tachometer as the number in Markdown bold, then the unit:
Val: **0** rpm
